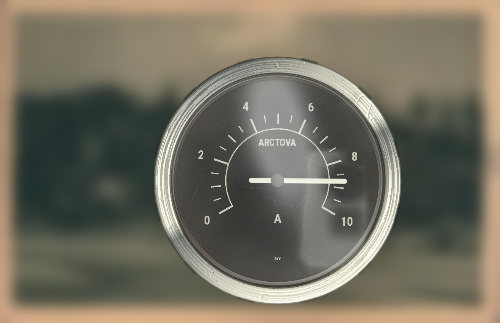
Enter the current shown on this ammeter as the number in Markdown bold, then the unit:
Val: **8.75** A
